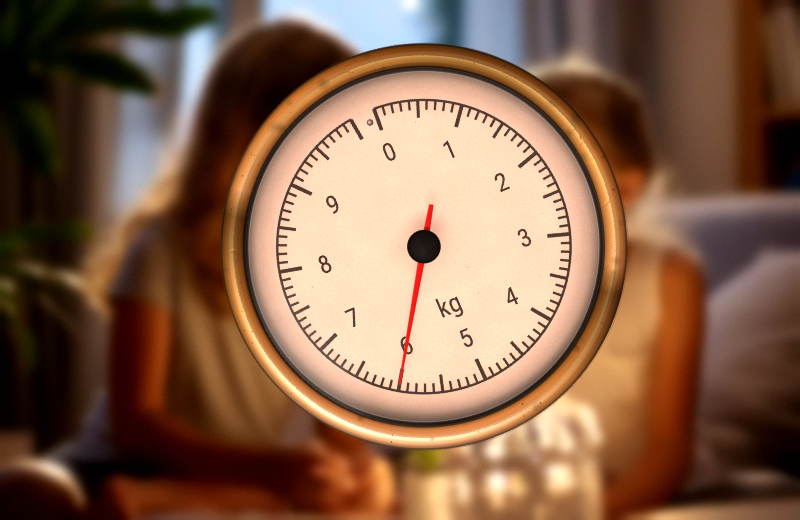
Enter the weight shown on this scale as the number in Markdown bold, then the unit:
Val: **6** kg
